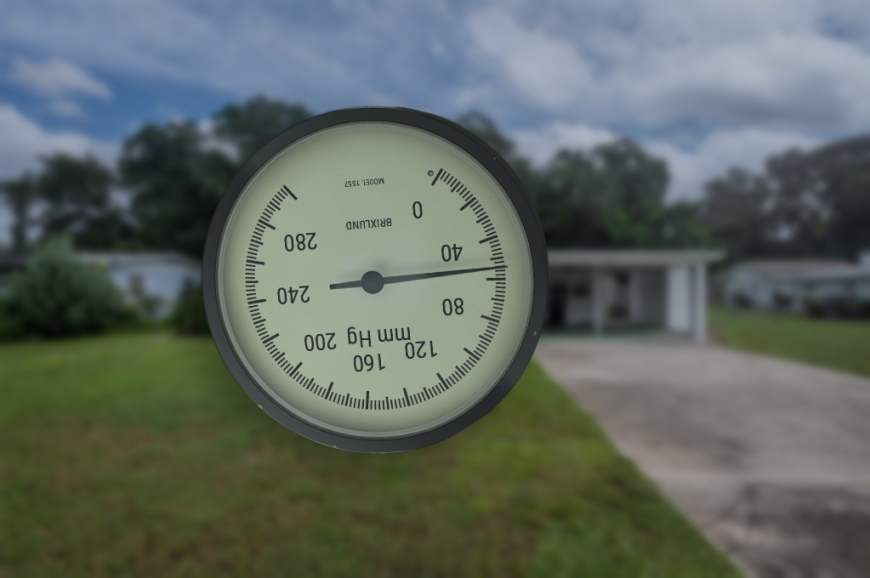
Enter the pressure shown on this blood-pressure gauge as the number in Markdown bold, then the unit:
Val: **54** mmHg
